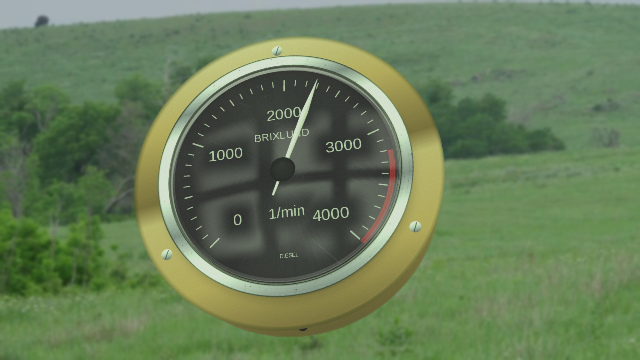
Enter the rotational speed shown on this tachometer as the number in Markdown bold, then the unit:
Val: **2300** rpm
